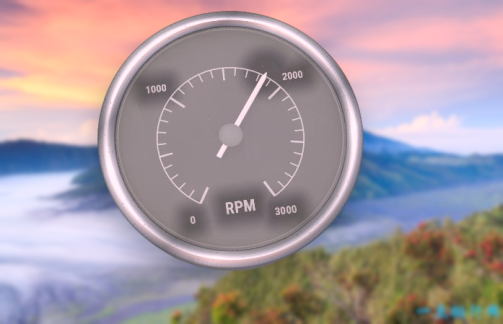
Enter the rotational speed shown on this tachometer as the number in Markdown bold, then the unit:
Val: **1850** rpm
